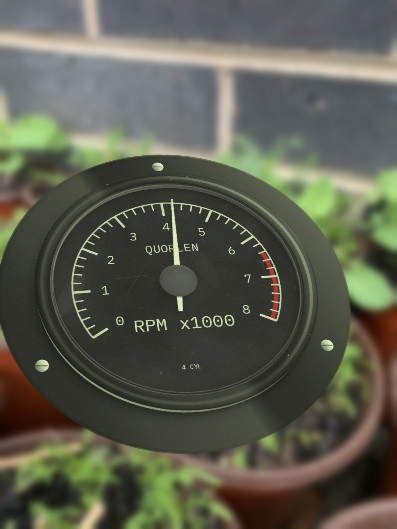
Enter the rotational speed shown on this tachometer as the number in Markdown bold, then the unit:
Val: **4200** rpm
